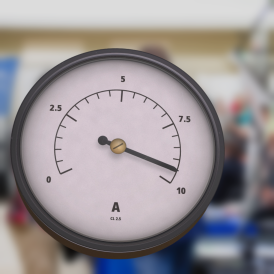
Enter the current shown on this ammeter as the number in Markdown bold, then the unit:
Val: **9.5** A
